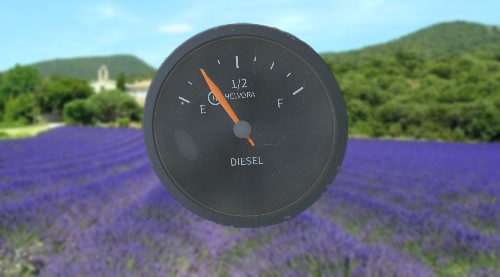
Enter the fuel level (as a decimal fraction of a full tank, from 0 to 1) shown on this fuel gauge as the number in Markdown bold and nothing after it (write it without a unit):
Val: **0.25**
